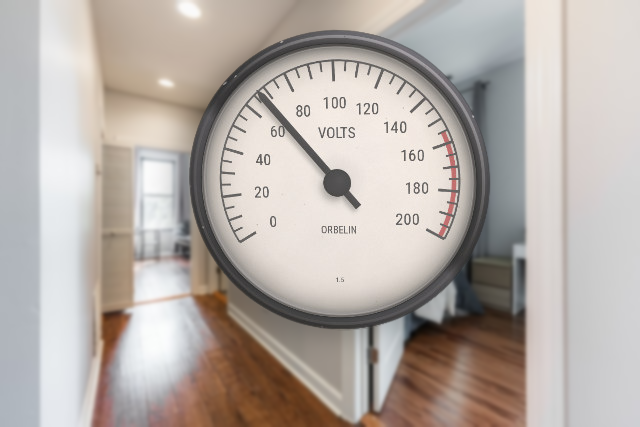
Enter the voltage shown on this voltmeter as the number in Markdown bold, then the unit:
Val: **67.5** V
